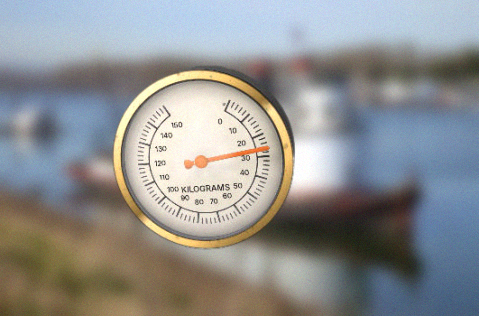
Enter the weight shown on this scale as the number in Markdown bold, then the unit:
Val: **26** kg
